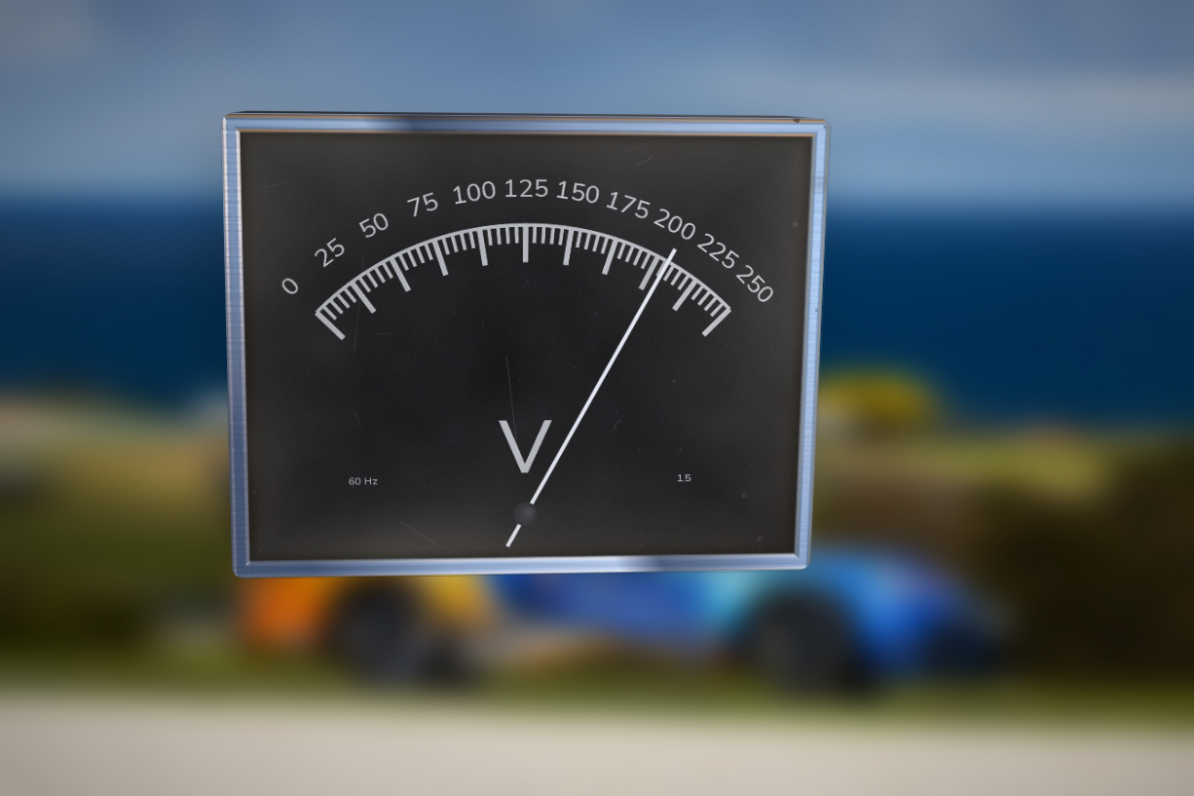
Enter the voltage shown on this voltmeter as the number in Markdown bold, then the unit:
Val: **205** V
